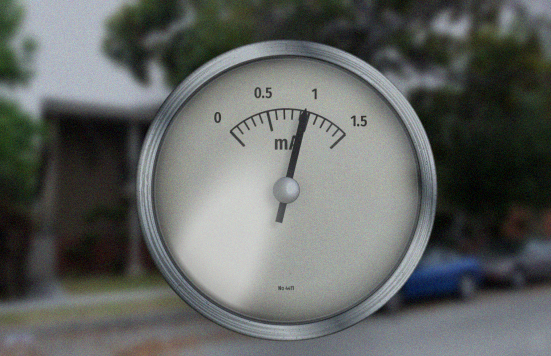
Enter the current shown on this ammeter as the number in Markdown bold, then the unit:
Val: **0.95** mA
